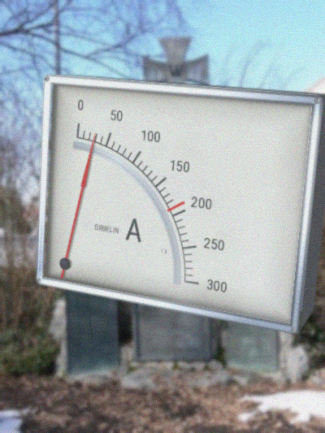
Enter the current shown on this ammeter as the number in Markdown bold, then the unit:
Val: **30** A
